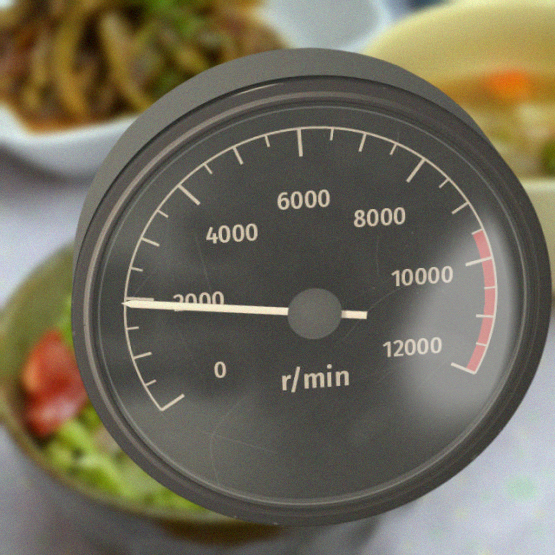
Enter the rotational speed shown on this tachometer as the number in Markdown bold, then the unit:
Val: **2000** rpm
